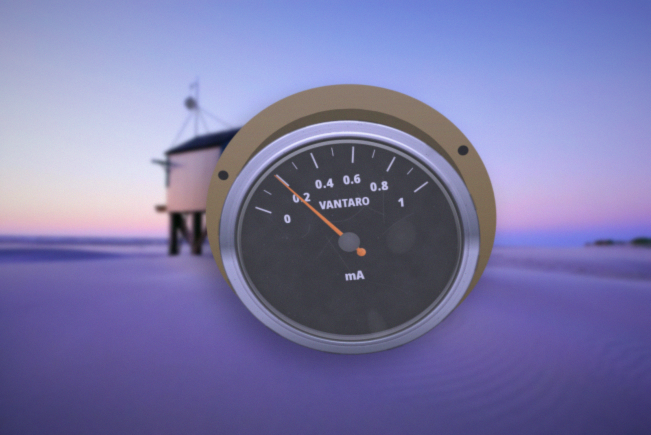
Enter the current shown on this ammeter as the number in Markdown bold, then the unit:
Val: **0.2** mA
